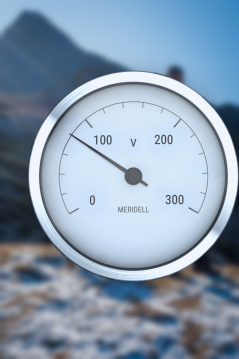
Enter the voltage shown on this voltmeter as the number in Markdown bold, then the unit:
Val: **80** V
